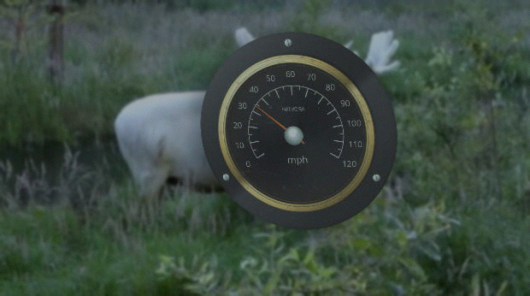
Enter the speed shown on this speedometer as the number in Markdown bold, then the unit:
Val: **35** mph
